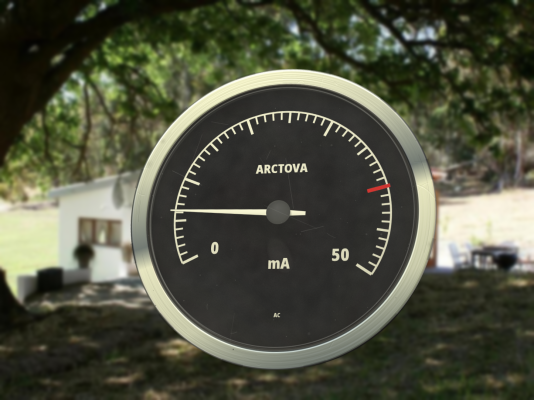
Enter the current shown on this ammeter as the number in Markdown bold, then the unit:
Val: **6** mA
